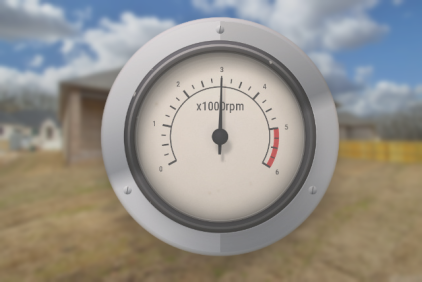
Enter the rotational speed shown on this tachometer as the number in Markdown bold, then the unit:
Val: **3000** rpm
